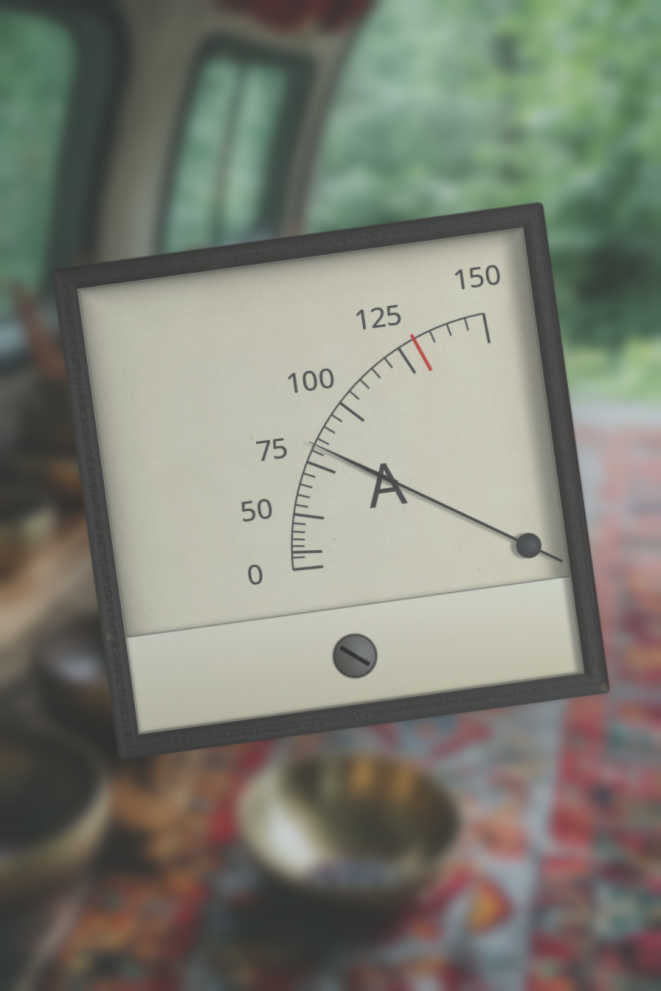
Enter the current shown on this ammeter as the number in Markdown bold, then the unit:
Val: **82.5** A
